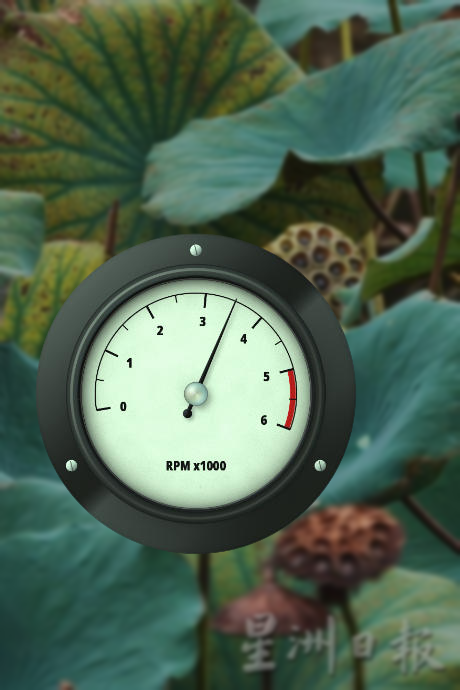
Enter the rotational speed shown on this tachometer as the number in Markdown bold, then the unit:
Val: **3500** rpm
